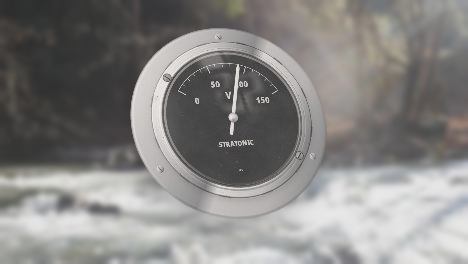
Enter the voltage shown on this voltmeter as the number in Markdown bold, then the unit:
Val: **90** V
